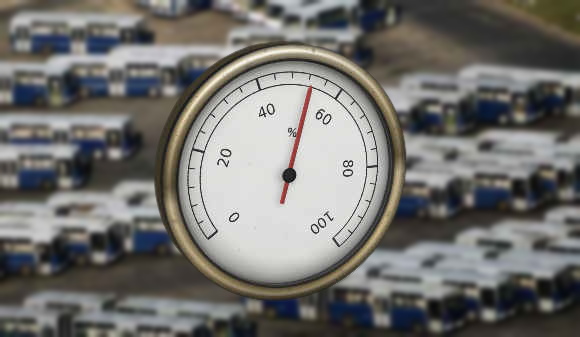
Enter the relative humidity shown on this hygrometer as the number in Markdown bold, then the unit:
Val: **52** %
